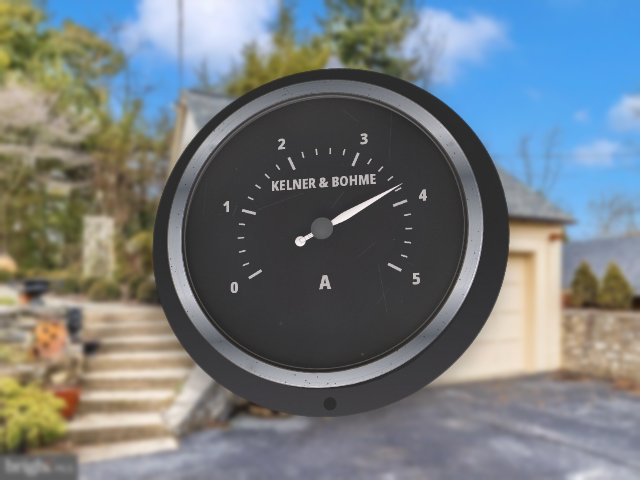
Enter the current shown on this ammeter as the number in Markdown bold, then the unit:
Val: **3.8** A
